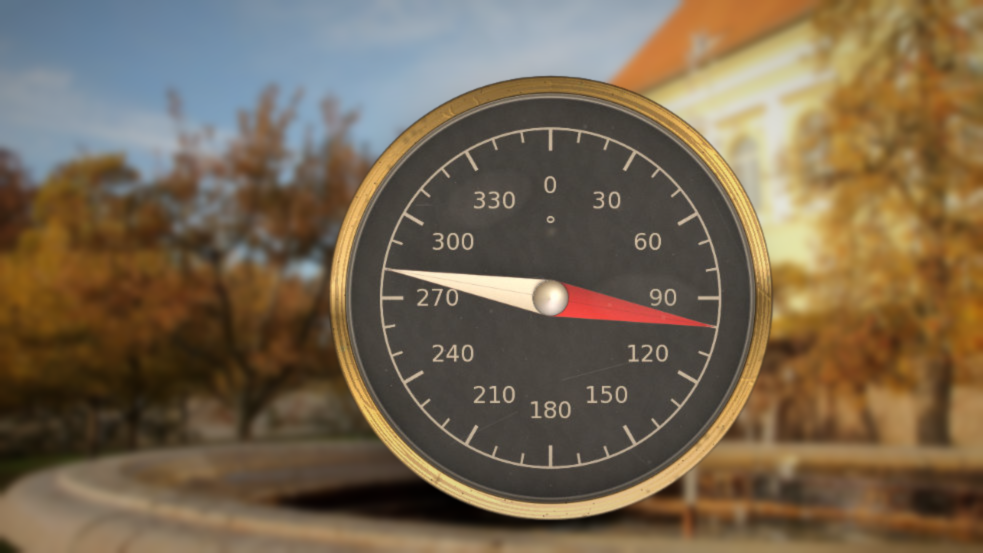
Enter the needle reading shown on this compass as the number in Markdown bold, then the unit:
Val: **100** °
